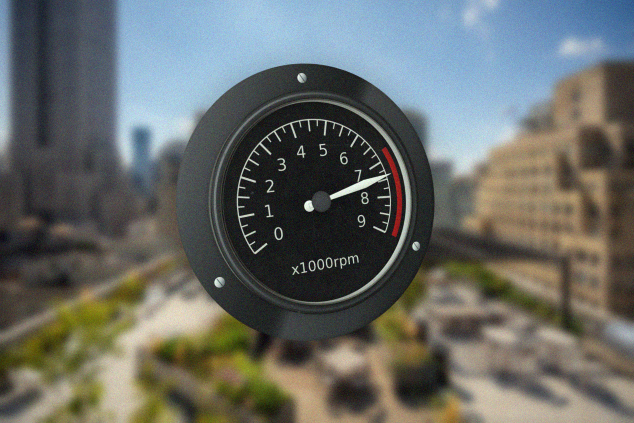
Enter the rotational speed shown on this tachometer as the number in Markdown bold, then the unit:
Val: **7375** rpm
